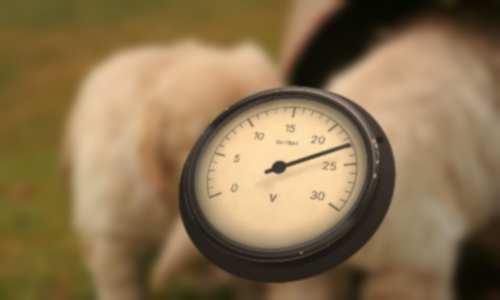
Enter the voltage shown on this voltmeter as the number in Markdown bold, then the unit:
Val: **23** V
